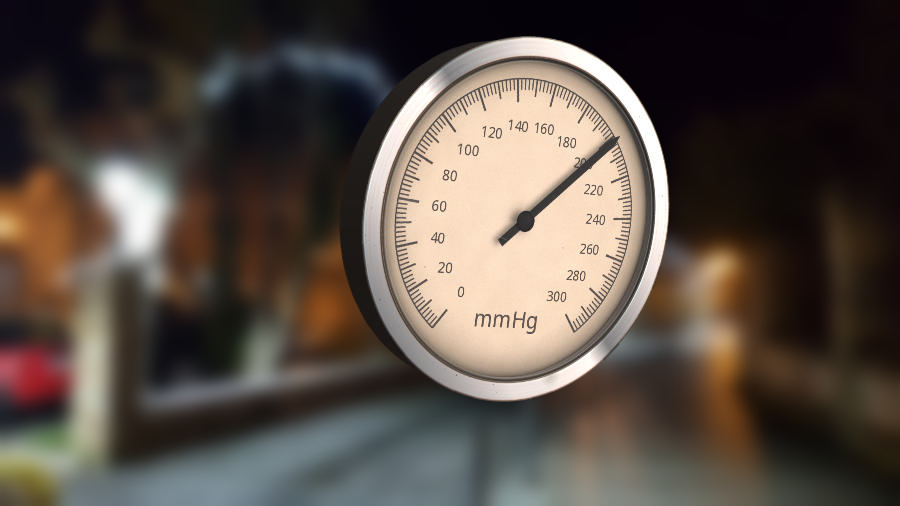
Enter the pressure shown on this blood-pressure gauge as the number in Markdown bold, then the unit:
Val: **200** mmHg
